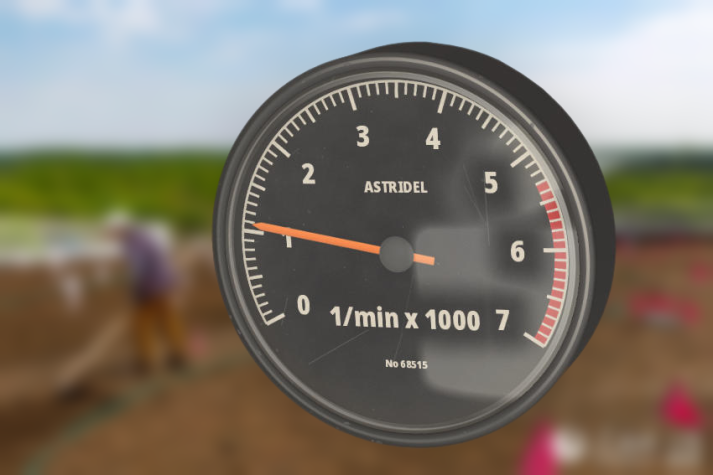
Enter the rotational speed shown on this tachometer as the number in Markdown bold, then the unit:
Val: **1100** rpm
